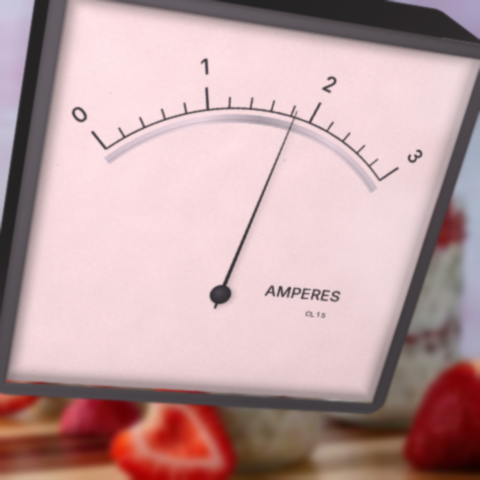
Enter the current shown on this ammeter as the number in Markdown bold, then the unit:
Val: **1.8** A
